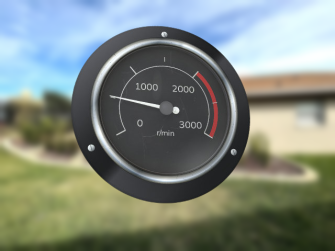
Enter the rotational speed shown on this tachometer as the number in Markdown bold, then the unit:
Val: **500** rpm
